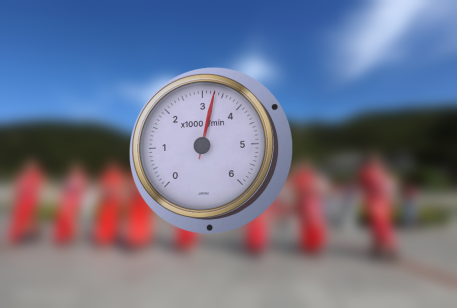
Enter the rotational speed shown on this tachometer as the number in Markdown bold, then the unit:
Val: **3300** rpm
